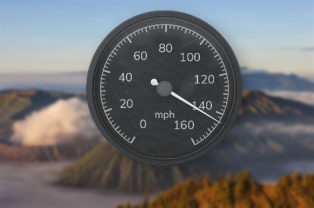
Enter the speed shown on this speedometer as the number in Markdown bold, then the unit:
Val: **144** mph
